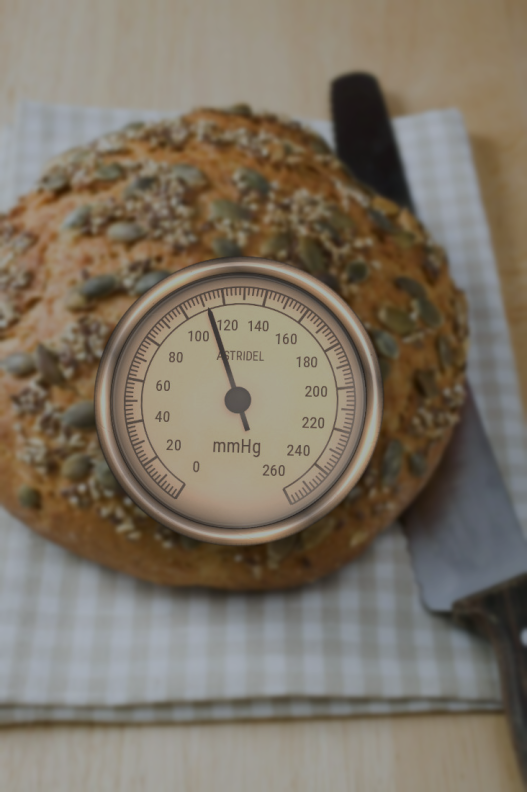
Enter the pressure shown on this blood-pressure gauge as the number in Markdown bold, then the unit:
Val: **112** mmHg
